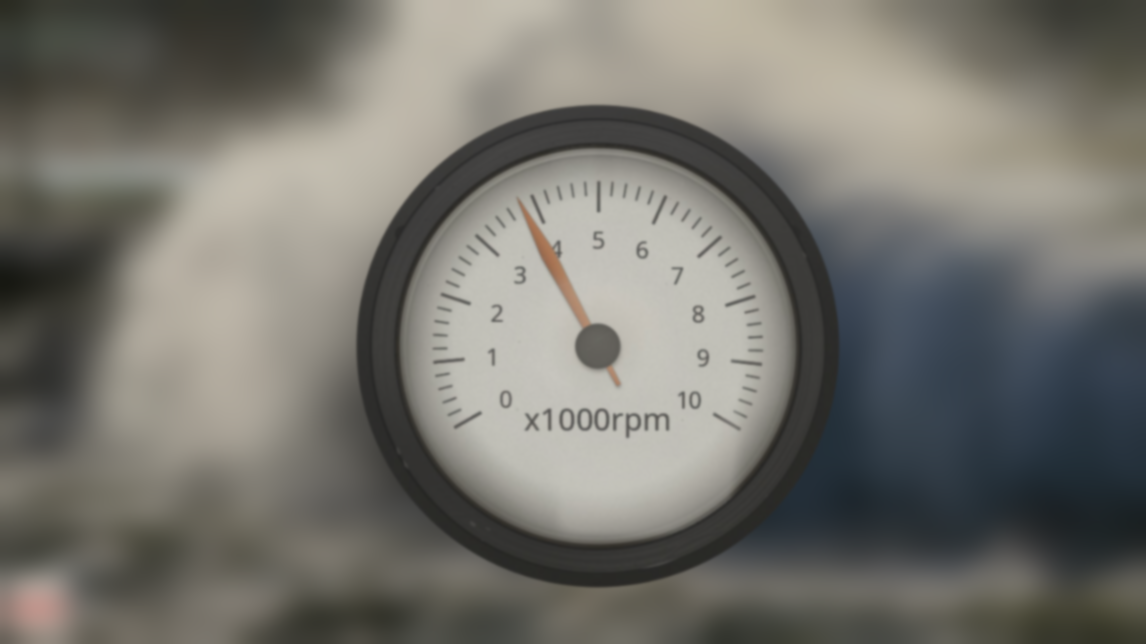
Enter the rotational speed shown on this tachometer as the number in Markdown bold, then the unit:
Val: **3800** rpm
